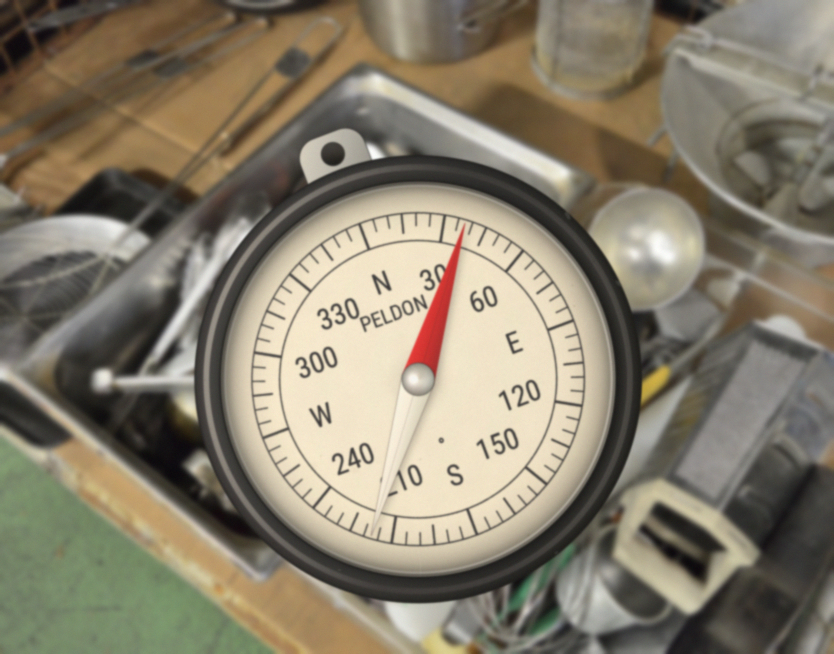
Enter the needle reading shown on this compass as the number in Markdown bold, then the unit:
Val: **37.5** °
